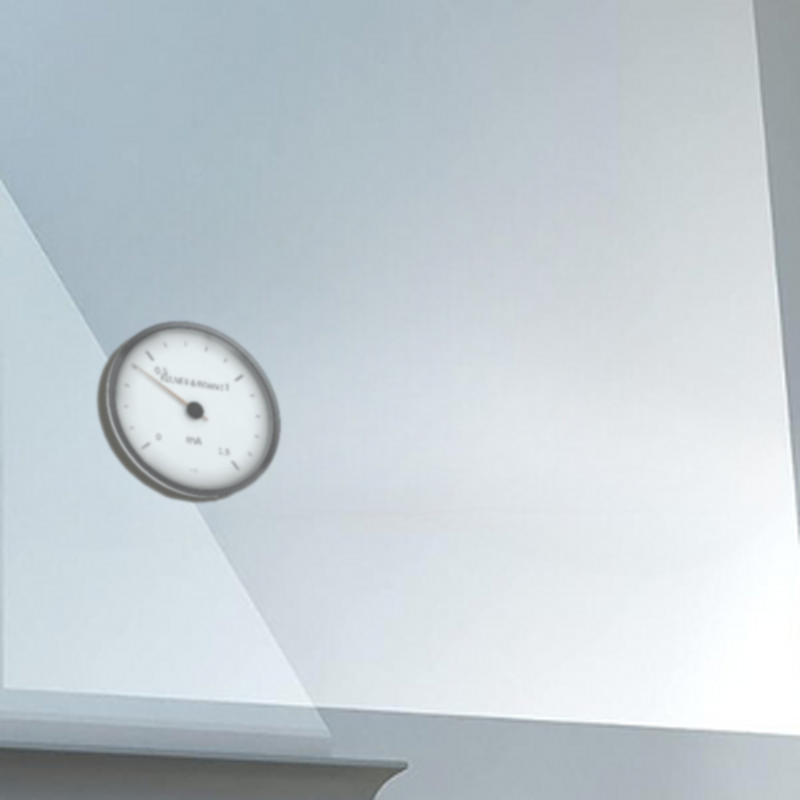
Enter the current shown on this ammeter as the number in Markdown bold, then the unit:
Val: **0.4** mA
